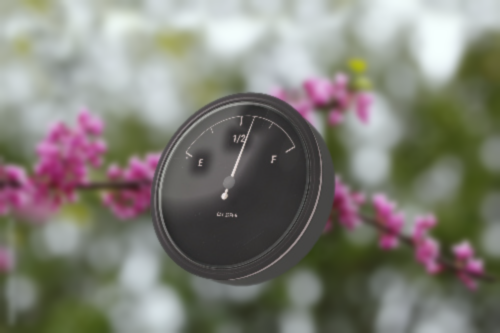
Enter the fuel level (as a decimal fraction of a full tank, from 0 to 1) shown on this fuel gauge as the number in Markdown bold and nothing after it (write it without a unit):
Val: **0.625**
